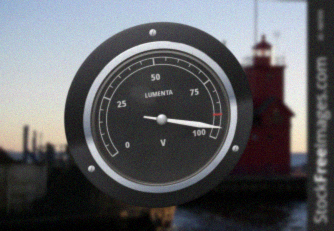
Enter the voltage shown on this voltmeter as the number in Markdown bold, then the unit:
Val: **95** V
